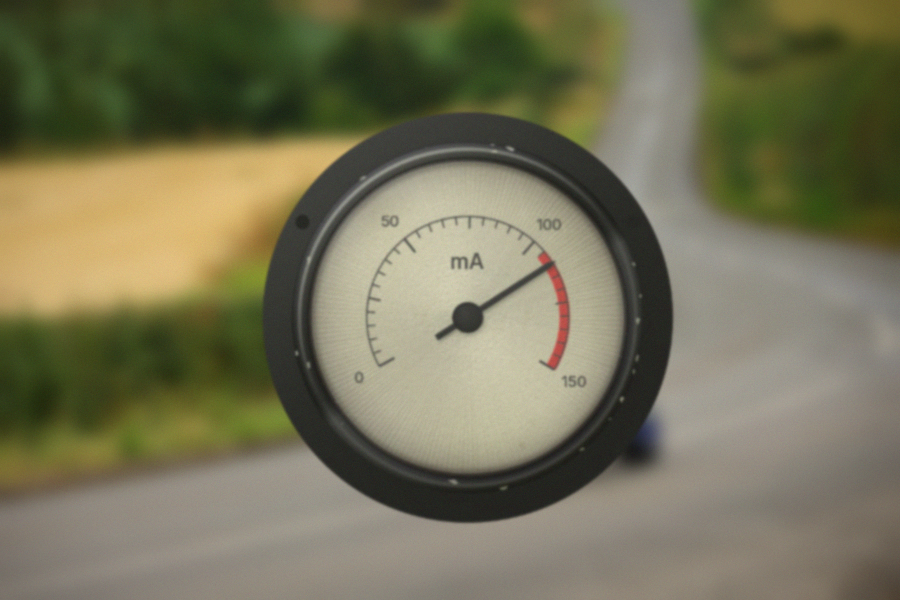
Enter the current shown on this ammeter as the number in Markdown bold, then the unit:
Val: **110** mA
